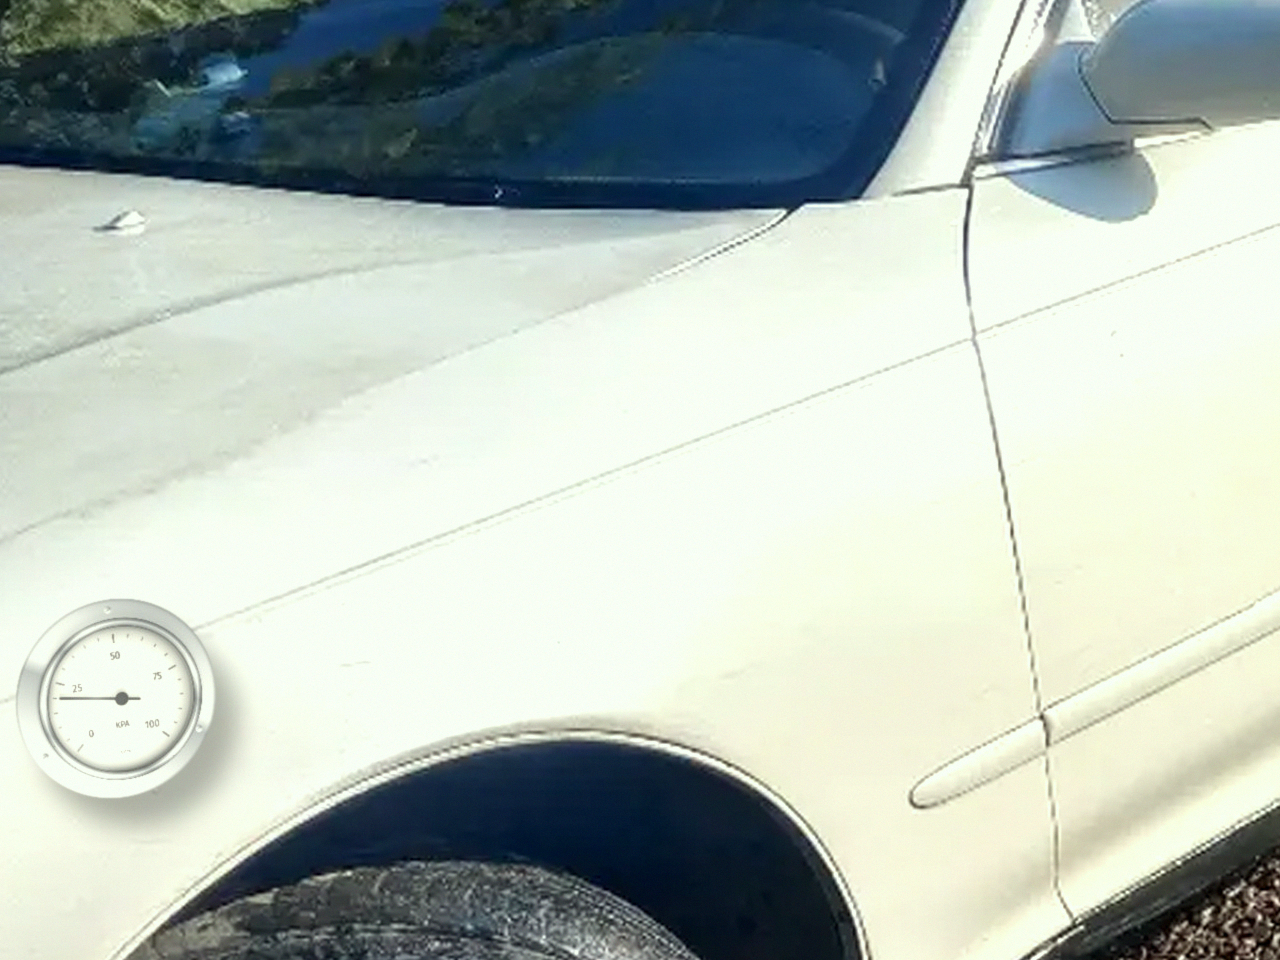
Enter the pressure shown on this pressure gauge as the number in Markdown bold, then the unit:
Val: **20** kPa
